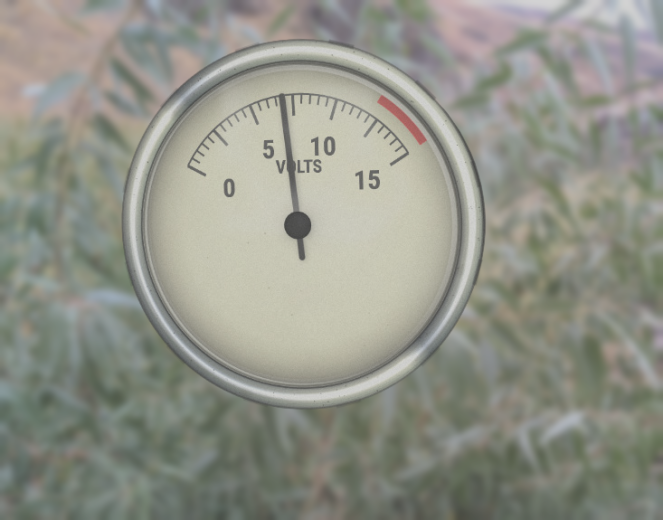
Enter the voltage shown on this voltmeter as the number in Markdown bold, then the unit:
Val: **7** V
